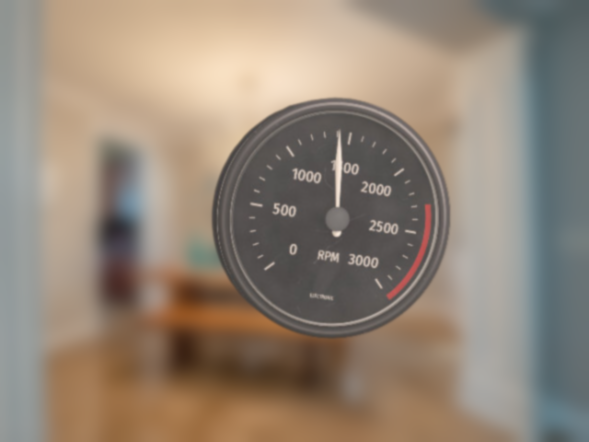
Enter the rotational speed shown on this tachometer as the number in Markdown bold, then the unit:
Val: **1400** rpm
